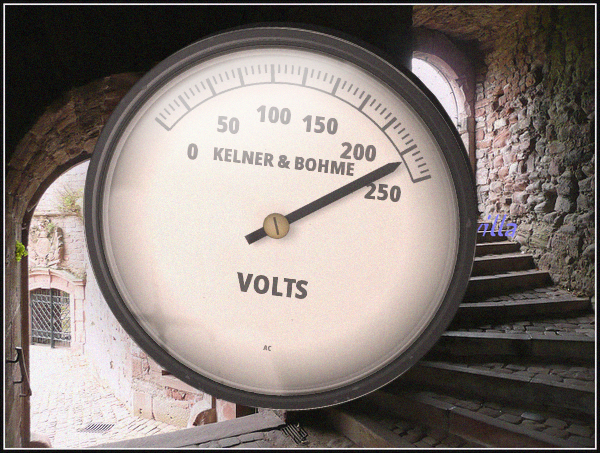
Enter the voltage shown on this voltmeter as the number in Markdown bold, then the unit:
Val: **230** V
